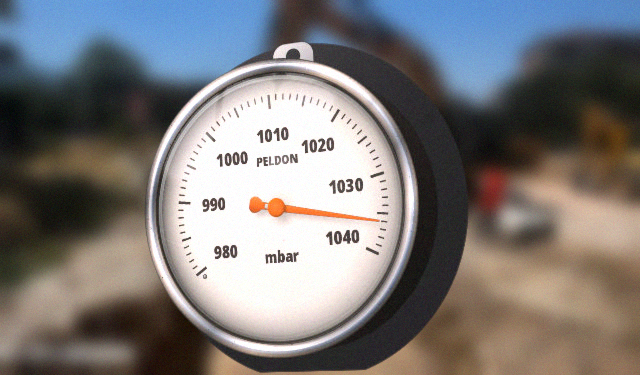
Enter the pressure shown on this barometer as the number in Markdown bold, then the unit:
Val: **1036** mbar
